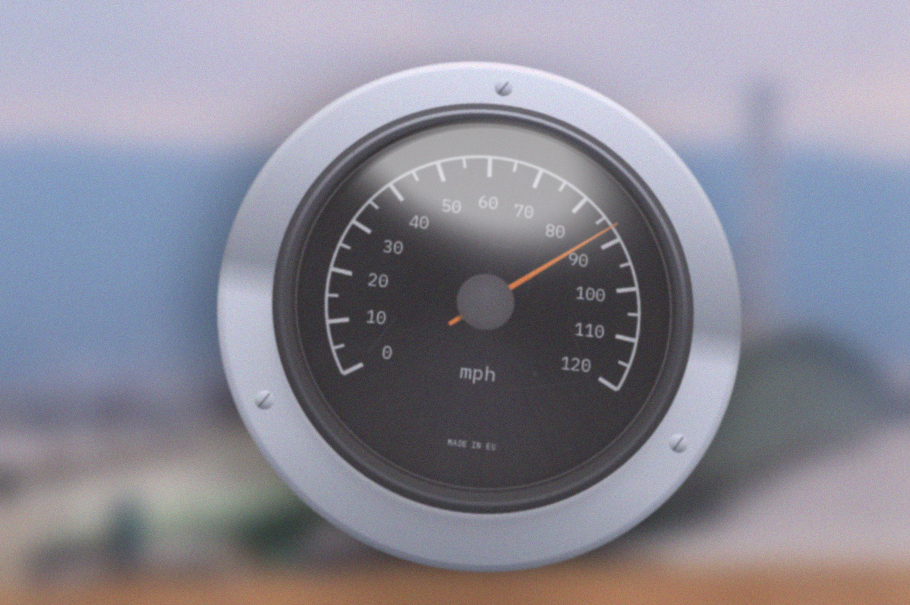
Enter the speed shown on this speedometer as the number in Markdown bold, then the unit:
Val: **87.5** mph
